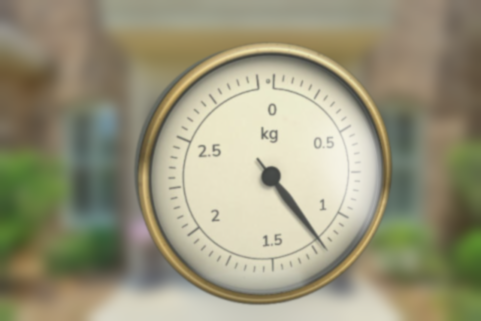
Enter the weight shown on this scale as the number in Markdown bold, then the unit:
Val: **1.2** kg
